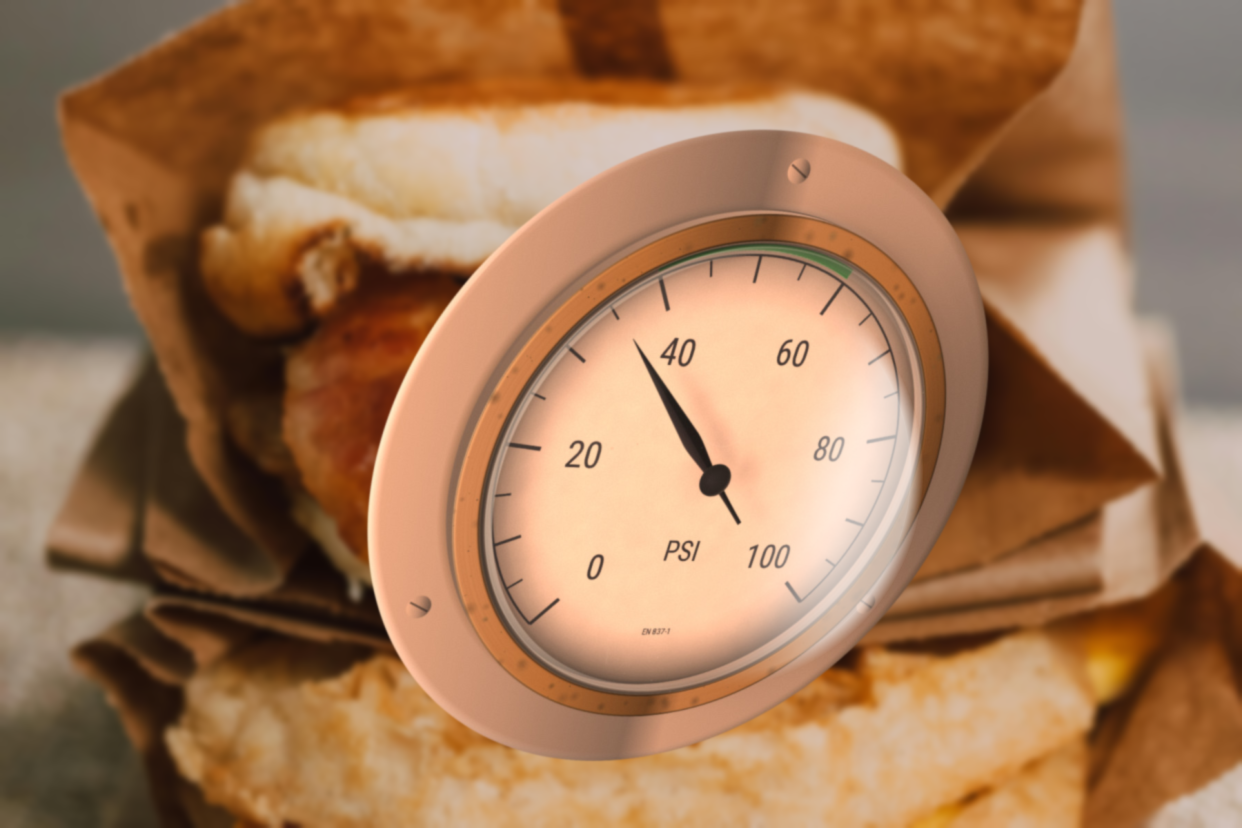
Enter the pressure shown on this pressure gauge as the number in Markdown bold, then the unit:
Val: **35** psi
